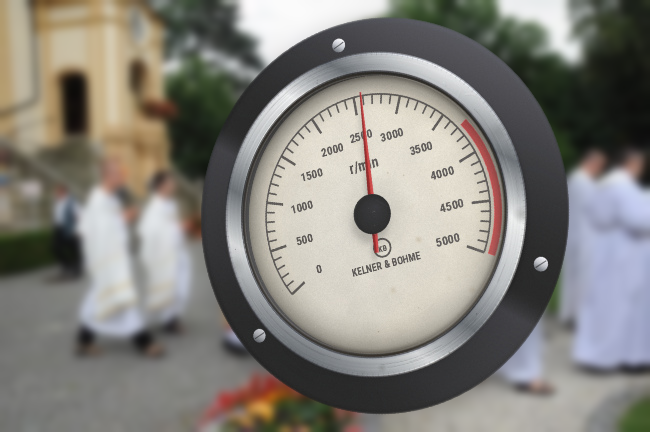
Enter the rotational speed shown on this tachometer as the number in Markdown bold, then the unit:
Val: **2600** rpm
